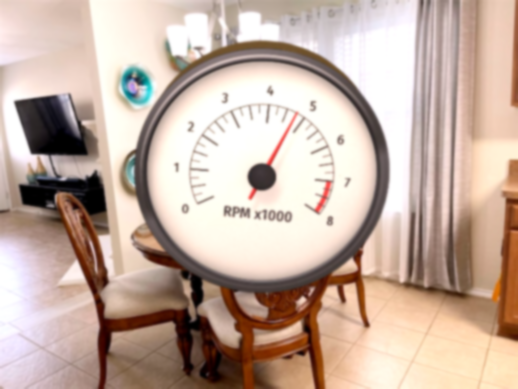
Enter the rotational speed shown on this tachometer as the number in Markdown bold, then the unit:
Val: **4750** rpm
